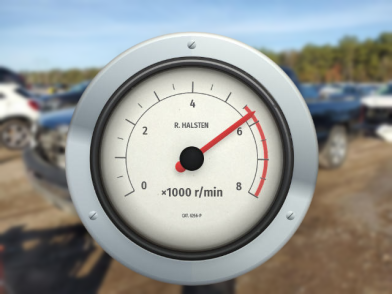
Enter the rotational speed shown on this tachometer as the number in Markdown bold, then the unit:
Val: **5750** rpm
